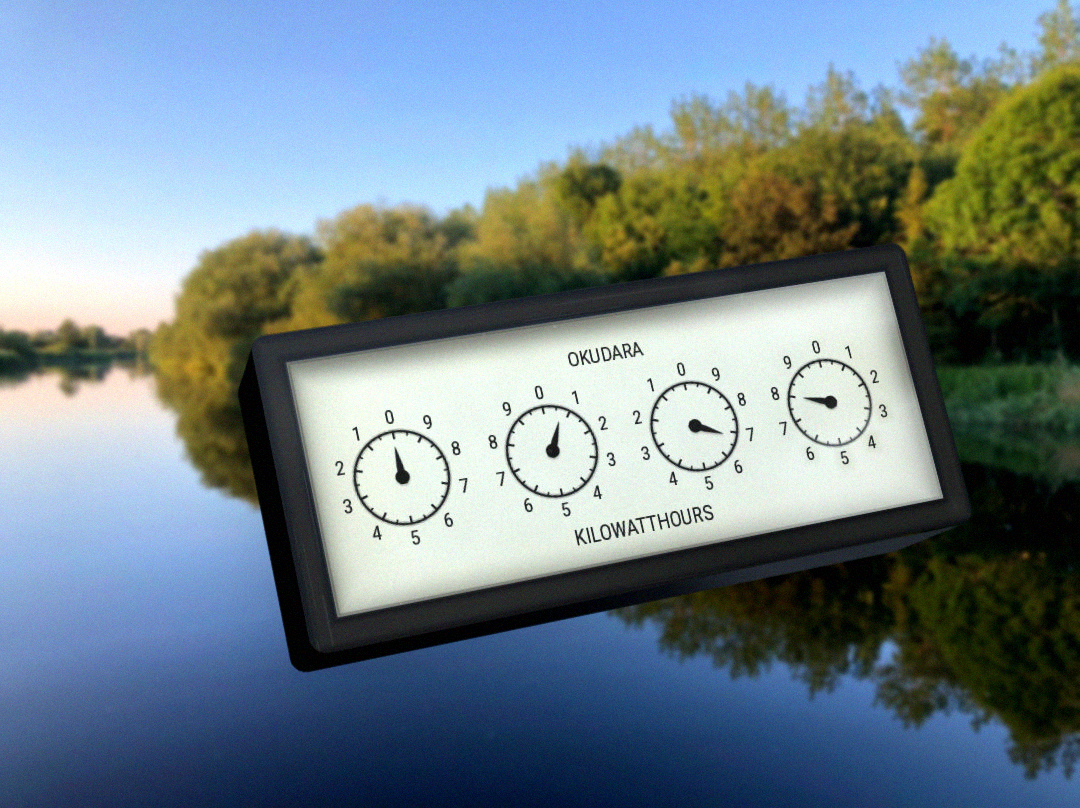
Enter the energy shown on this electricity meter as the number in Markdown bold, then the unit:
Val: **68** kWh
